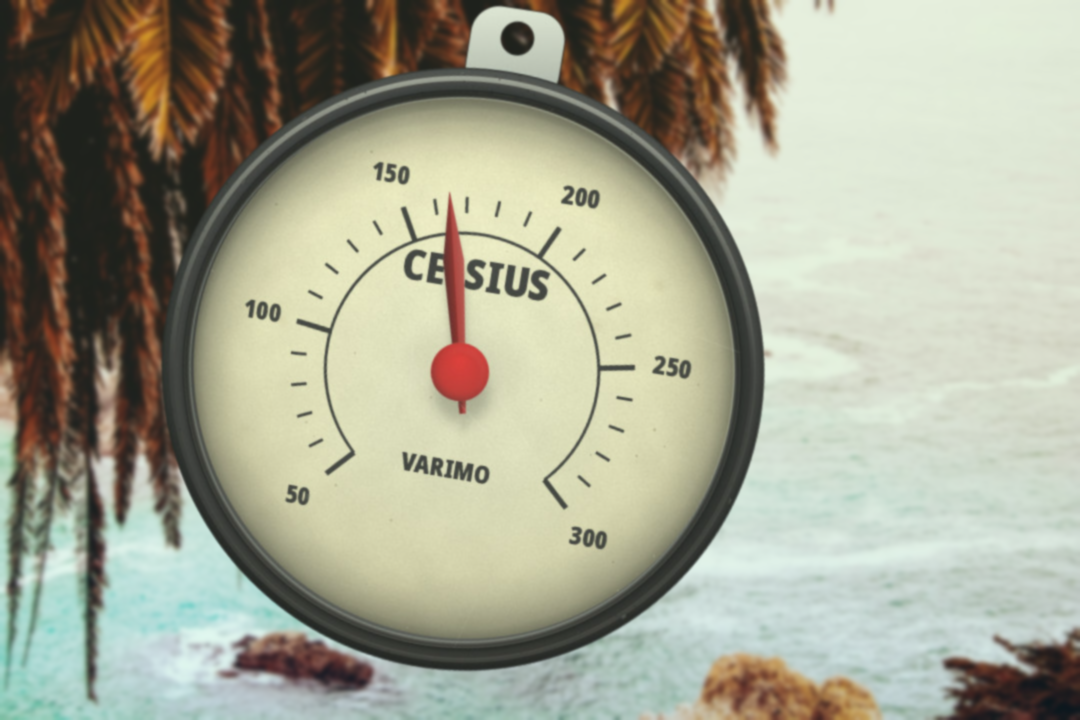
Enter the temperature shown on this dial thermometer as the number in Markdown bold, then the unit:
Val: **165** °C
